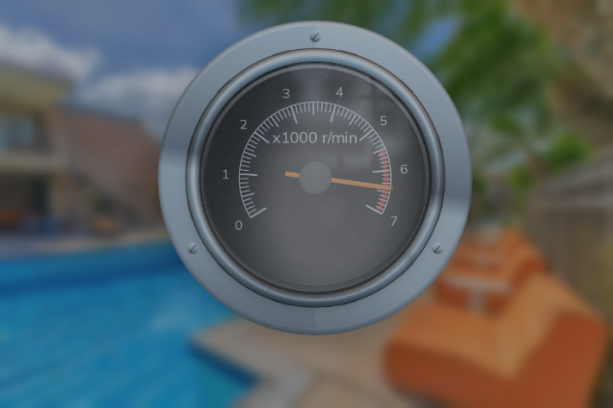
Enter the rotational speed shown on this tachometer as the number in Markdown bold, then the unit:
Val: **6400** rpm
